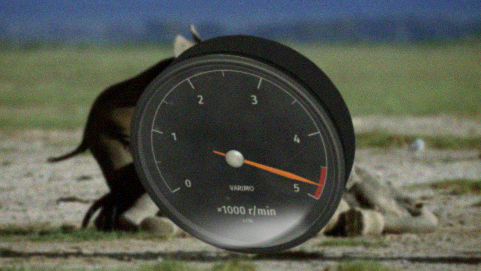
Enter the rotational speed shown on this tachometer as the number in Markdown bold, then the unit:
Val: **4750** rpm
